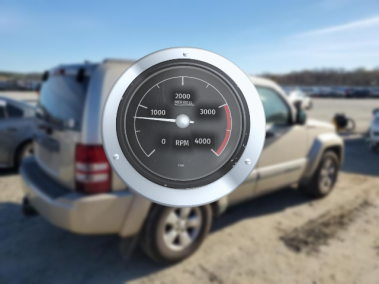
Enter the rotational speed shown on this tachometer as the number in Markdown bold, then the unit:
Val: **750** rpm
